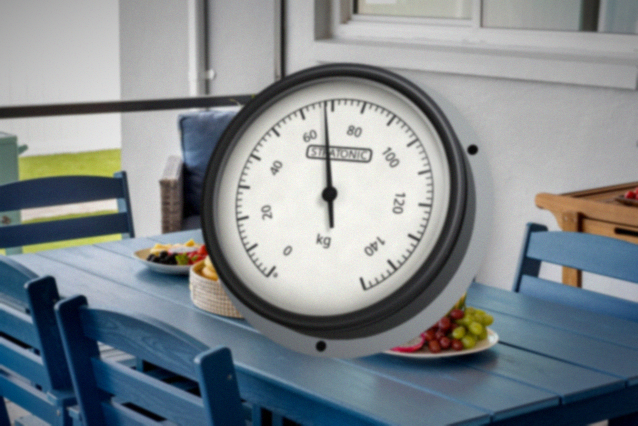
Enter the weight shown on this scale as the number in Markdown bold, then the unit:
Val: **68** kg
